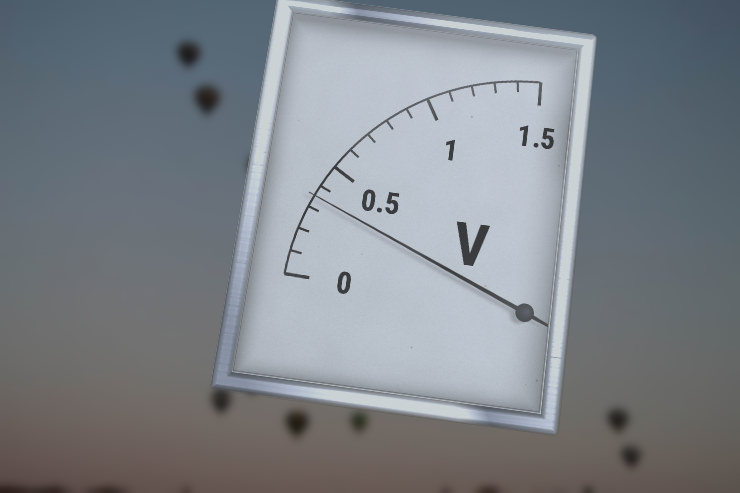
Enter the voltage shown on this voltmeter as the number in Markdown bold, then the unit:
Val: **0.35** V
